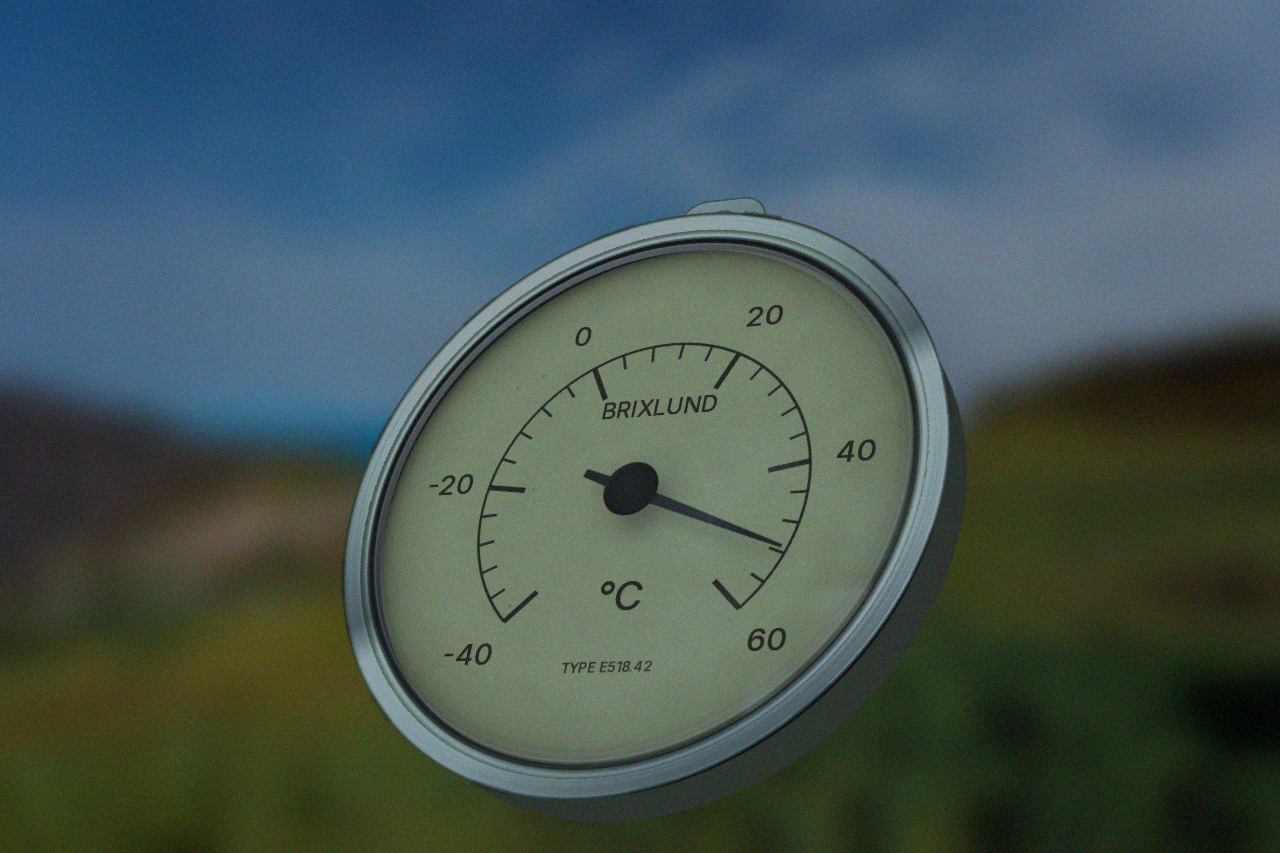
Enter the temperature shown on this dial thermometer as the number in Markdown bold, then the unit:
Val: **52** °C
